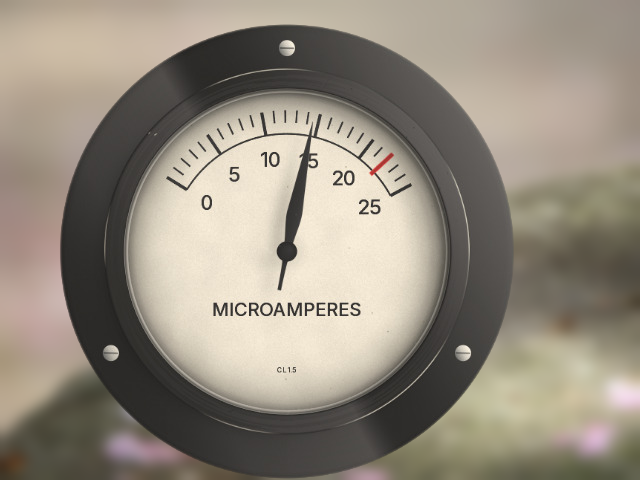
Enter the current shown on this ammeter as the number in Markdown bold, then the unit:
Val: **14.5** µA
